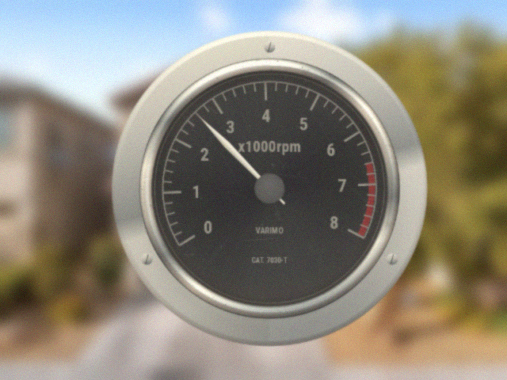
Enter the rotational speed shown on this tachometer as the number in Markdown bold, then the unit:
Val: **2600** rpm
